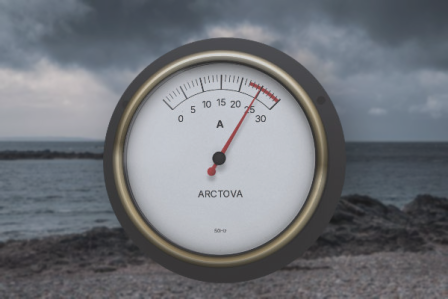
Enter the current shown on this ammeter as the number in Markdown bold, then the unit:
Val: **25** A
